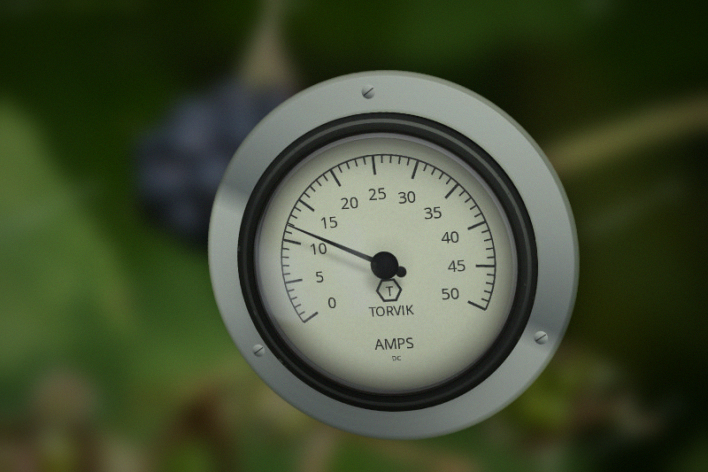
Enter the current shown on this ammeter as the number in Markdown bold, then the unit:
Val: **12** A
